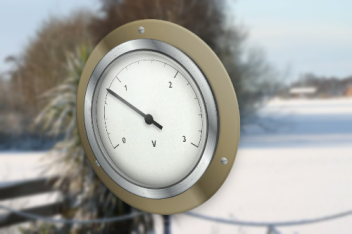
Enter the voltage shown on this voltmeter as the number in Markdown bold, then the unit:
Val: **0.8** V
